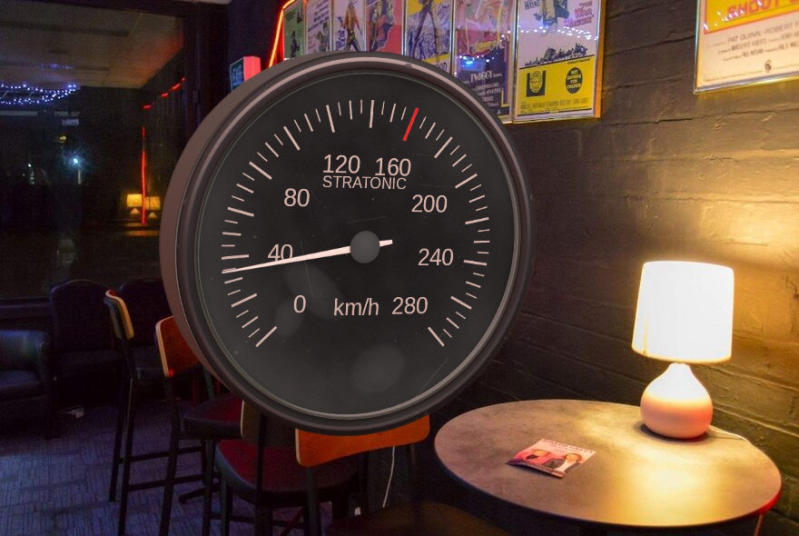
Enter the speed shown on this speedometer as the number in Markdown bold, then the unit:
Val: **35** km/h
